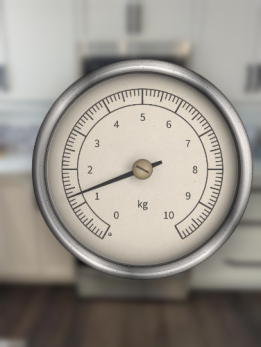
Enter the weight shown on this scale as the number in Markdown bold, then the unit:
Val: **1.3** kg
